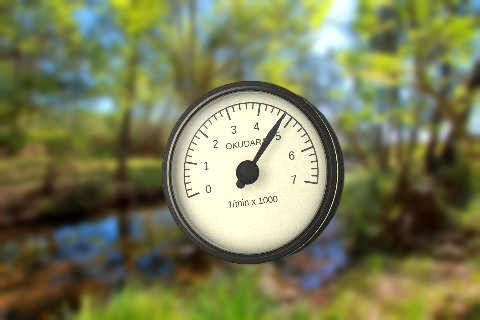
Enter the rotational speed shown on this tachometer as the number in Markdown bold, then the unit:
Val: **4800** rpm
